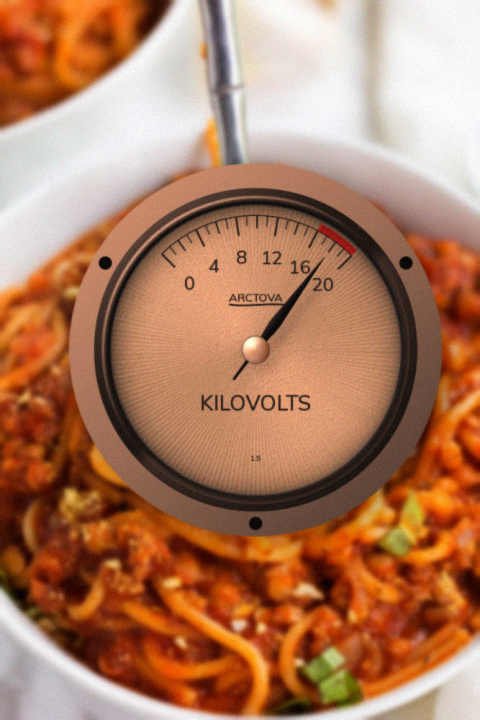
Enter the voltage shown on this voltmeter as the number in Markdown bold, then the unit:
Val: **18** kV
